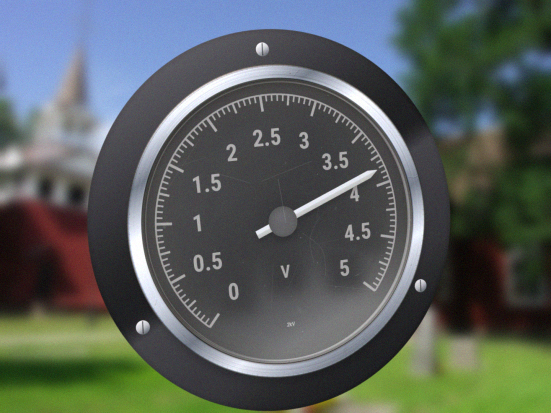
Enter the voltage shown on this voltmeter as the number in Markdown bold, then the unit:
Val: **3.85** V
